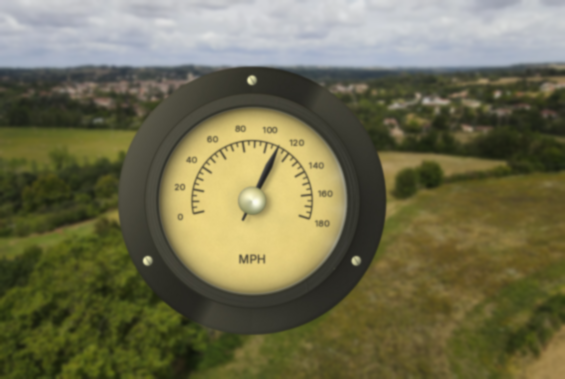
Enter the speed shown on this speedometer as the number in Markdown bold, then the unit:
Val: **110** mph
